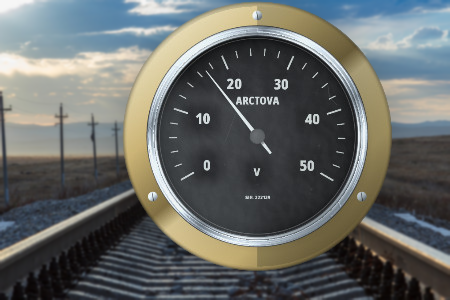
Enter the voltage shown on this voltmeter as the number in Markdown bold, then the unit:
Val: **17** V
